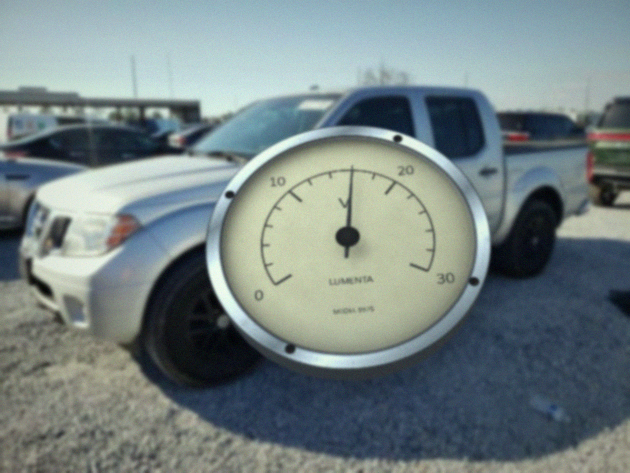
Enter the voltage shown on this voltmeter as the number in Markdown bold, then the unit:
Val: **16** V
